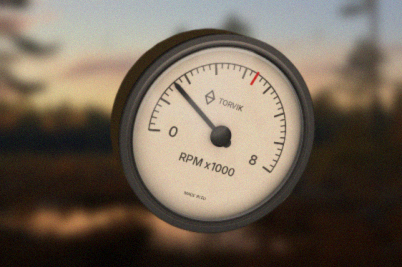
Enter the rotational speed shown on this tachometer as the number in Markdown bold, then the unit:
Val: **1600** rpm
